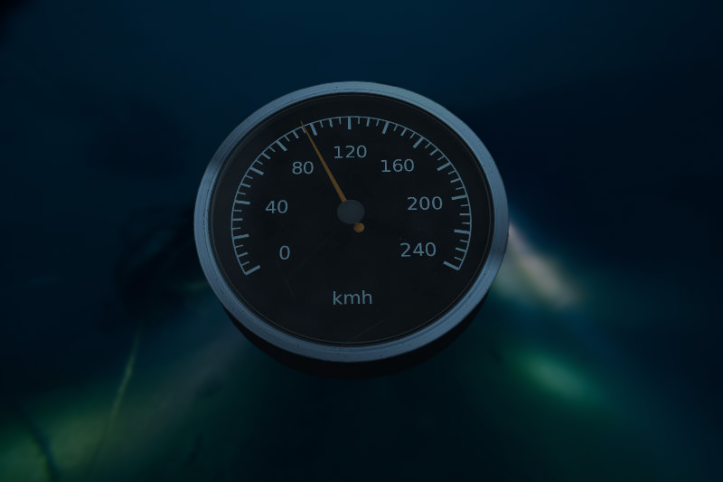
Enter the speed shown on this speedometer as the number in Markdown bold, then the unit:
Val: **95** km/h
